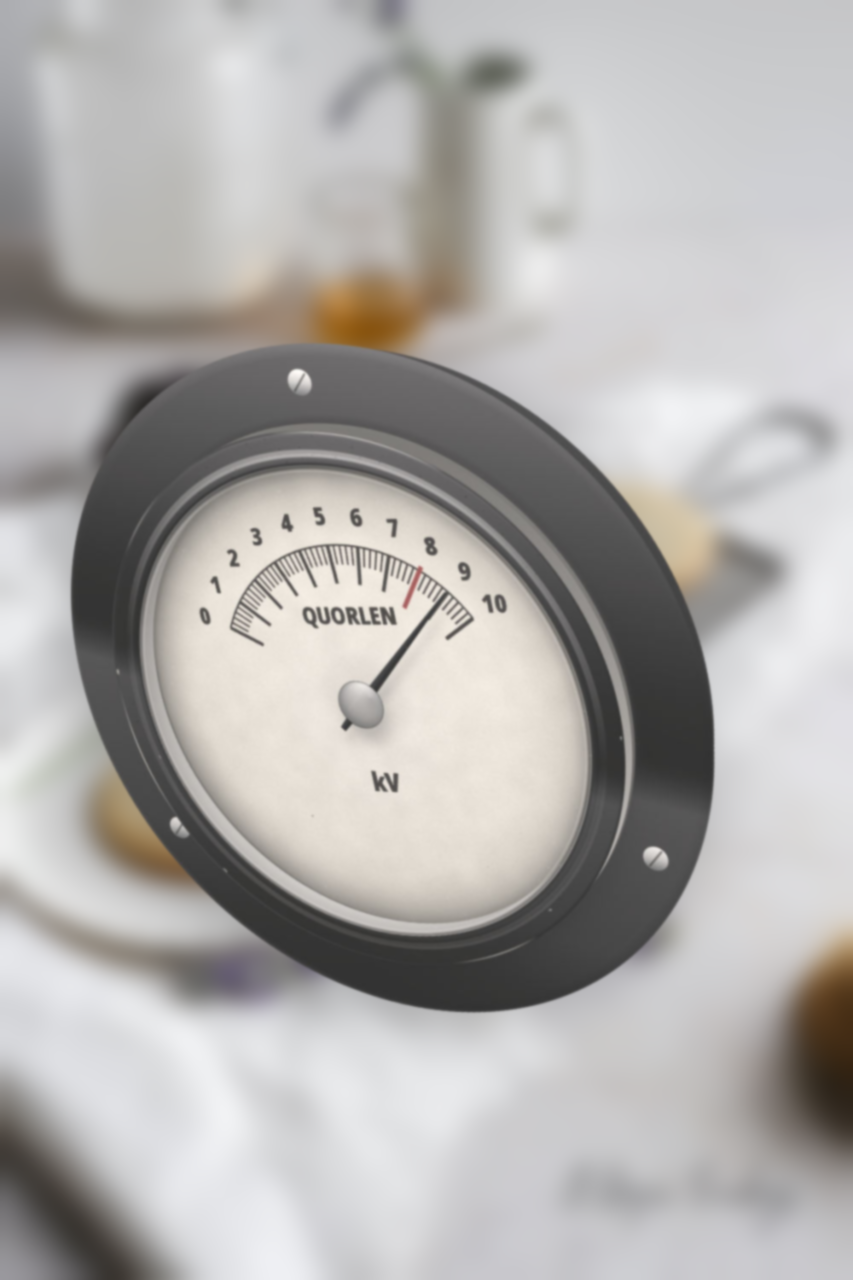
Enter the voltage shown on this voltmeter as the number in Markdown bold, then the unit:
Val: **9** kV
